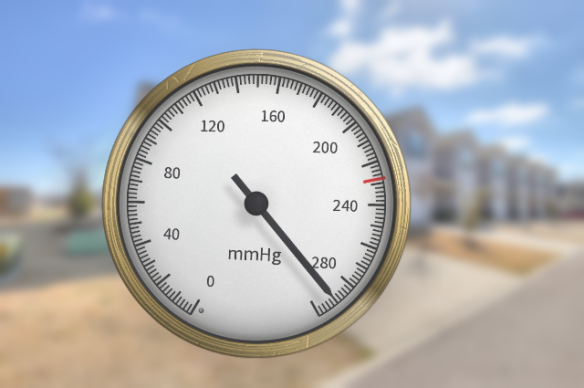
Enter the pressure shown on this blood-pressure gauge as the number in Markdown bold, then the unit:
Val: **290** mmHg
